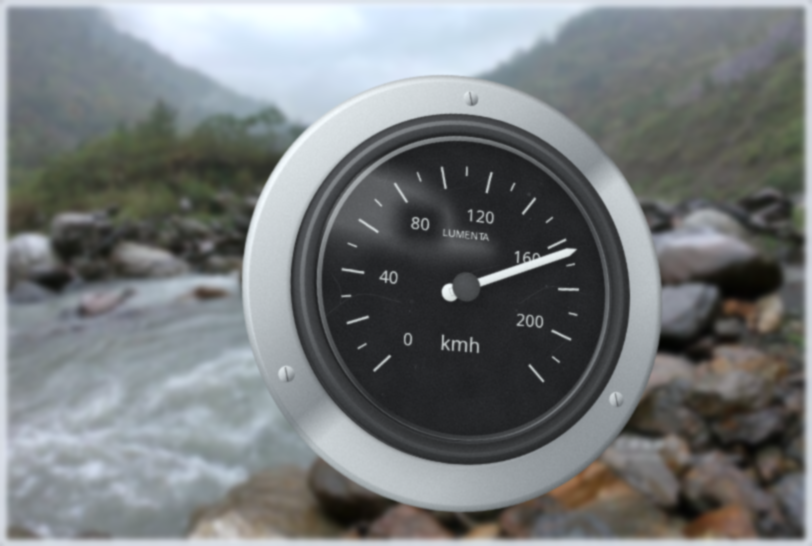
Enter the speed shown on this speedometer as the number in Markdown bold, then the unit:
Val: **165** km/h
